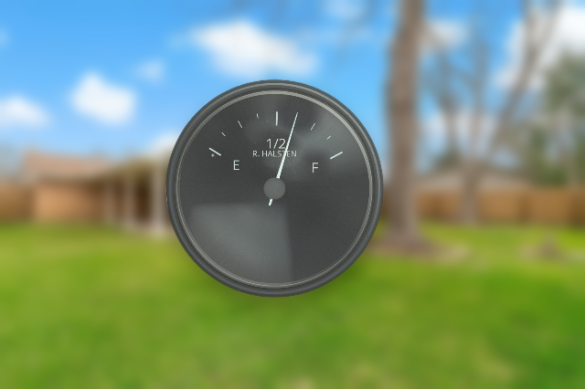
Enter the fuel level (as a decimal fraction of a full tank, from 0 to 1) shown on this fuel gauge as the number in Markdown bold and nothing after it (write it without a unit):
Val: **0.625**
